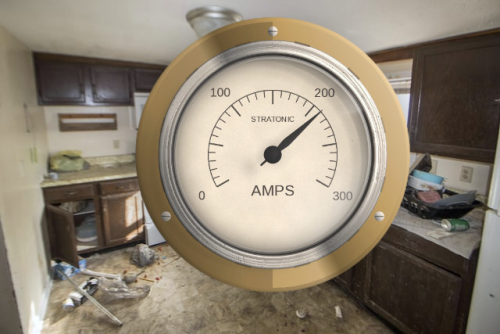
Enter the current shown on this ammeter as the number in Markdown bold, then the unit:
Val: **210** A
